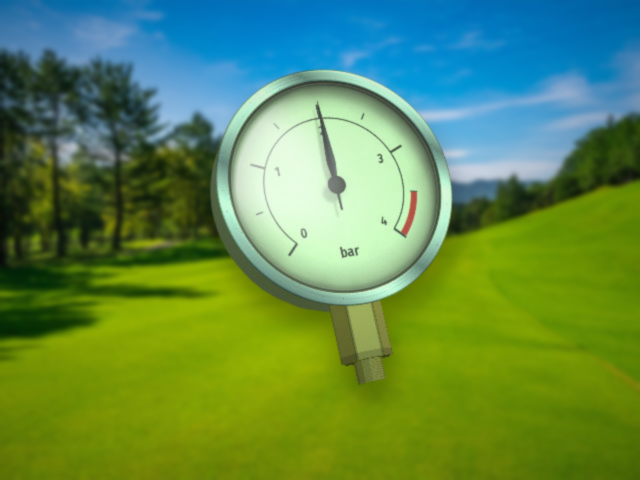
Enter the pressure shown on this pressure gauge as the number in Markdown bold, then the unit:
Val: **2** bar
